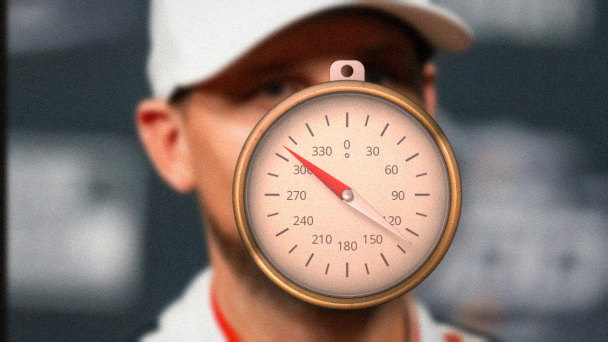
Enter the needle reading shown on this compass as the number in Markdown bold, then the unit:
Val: **307.5** °
